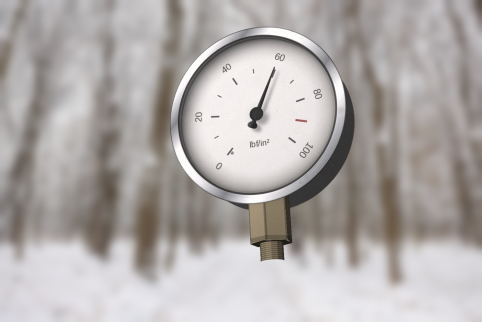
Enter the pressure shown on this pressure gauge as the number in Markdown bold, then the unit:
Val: **60** psi
